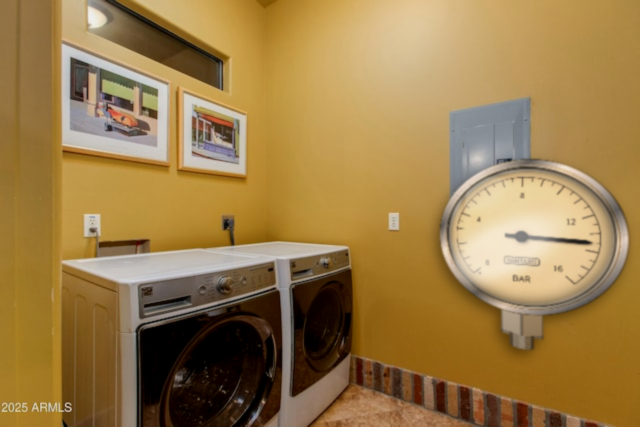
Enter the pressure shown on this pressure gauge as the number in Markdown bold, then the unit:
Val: **13.5** bar
